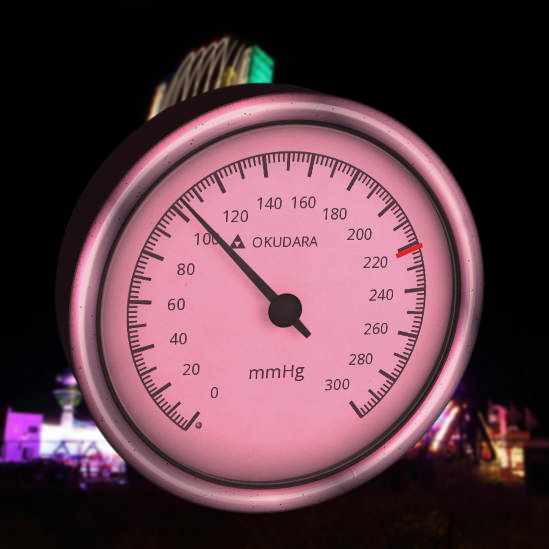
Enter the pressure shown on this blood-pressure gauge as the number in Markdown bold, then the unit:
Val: **104** mmHg
